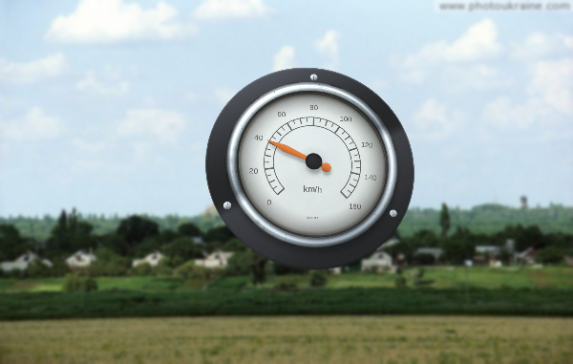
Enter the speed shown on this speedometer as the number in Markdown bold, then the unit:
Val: **40** km/h
